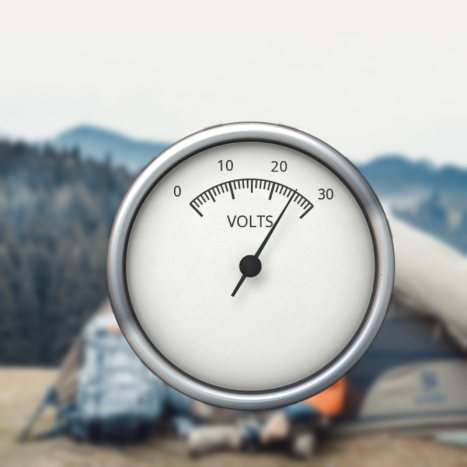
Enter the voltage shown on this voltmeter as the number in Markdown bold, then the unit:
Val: **25** V
